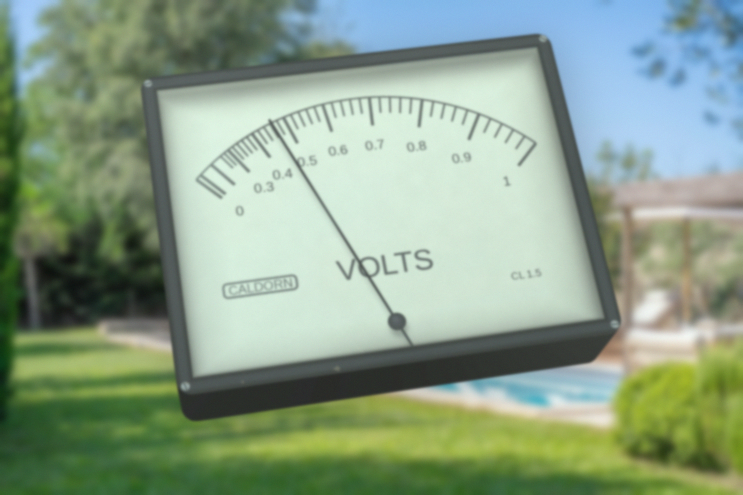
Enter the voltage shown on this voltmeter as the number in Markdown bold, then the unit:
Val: **0.46** V
